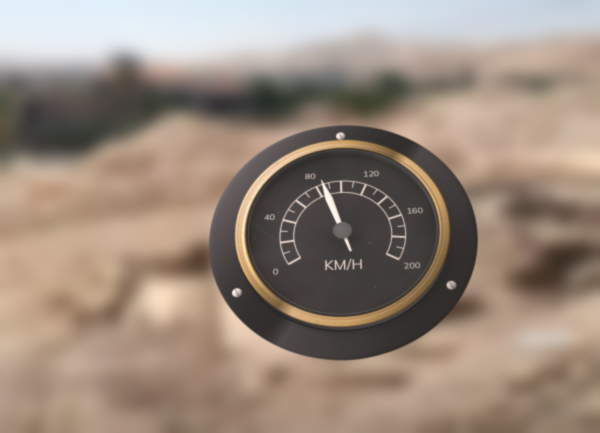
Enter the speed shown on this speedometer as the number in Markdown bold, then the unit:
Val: **85** km/h
